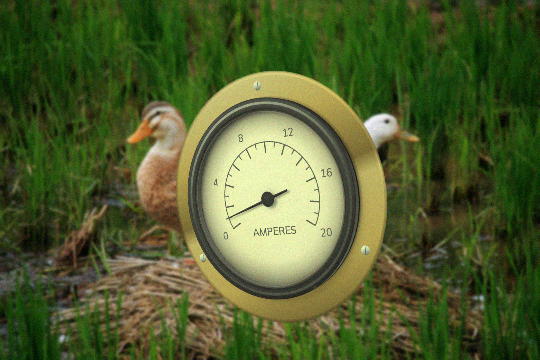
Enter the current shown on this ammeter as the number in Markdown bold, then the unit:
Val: **1** A
